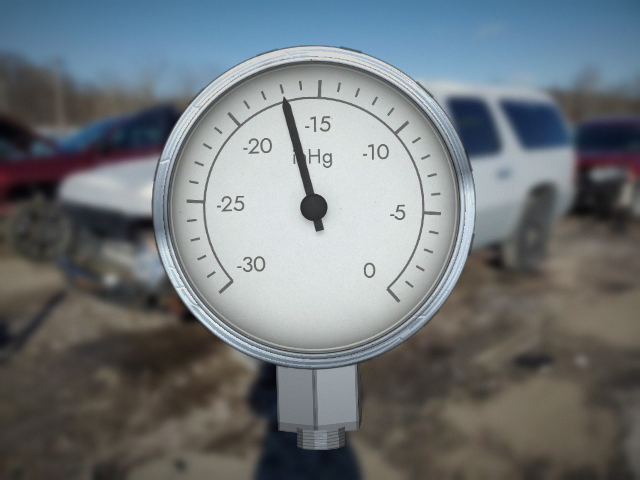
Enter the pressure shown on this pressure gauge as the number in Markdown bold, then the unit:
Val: **-17** inHg
